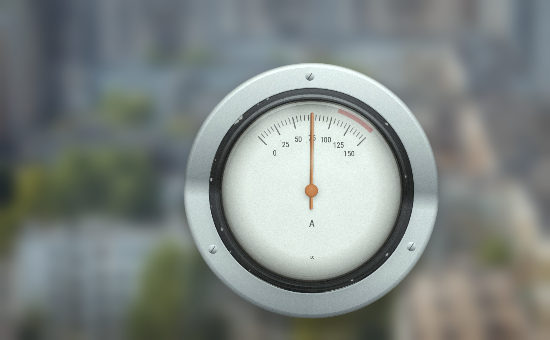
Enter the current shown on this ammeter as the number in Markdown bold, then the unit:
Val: **75** A
